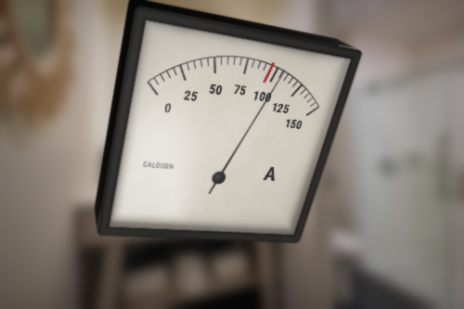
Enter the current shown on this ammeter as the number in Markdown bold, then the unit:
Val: **105** A
